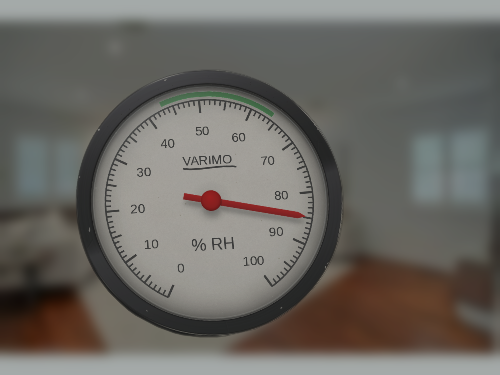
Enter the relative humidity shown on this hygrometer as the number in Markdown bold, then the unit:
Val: **85** %
